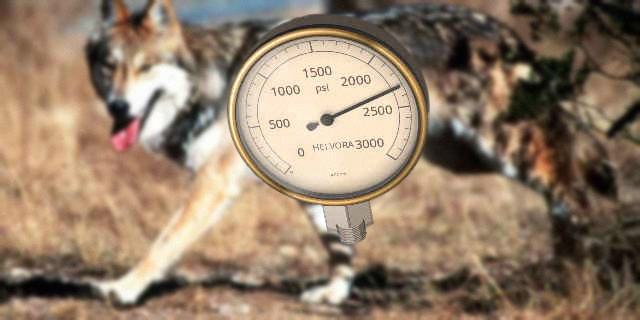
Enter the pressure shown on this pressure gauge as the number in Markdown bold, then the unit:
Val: **2300** psi
